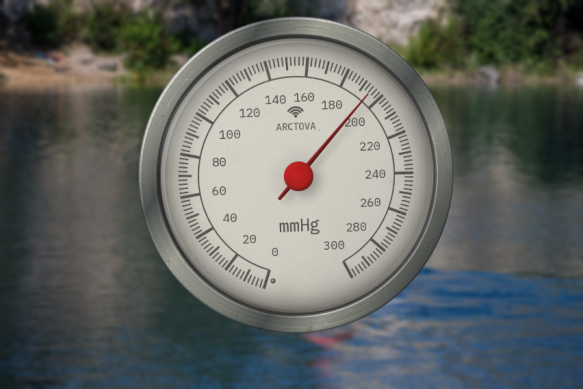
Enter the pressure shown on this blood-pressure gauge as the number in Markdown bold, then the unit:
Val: **194** mmHg
